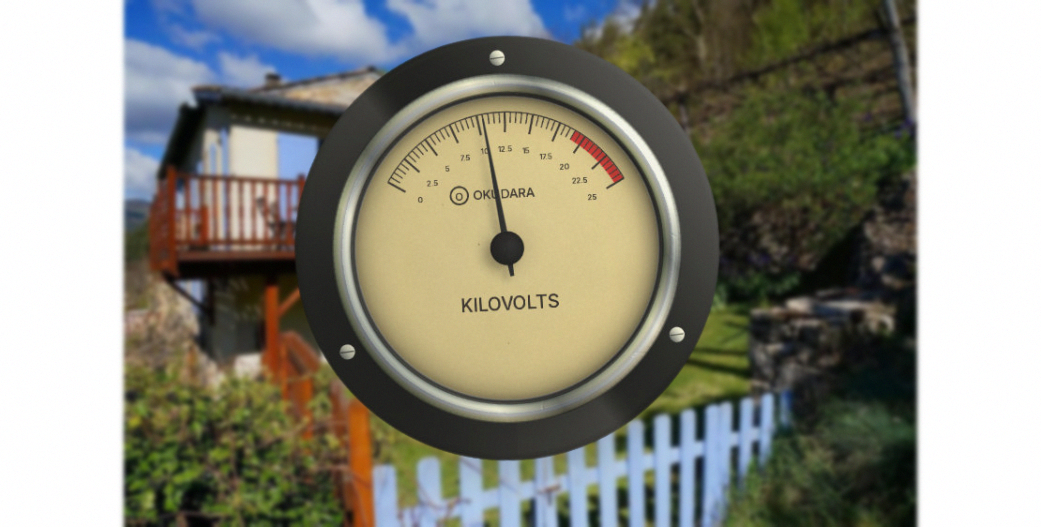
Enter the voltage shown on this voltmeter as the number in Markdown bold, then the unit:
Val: **10.5** kV
